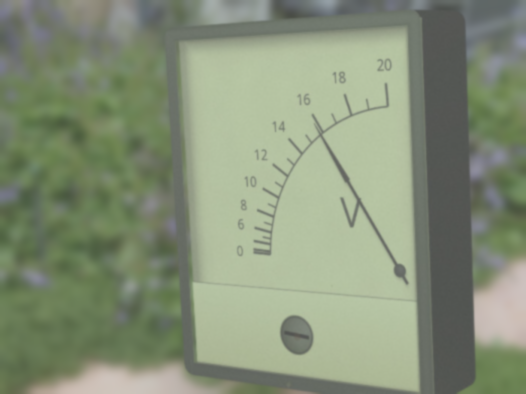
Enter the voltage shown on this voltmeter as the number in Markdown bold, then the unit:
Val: **16** V
